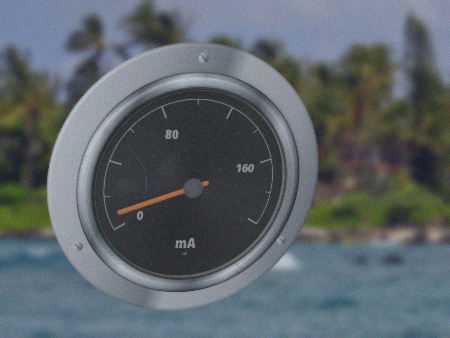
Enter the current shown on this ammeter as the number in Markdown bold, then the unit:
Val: **10** mA
